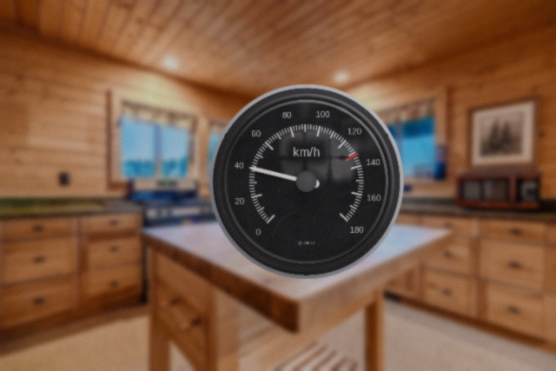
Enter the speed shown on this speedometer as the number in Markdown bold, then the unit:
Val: **40** km/h
